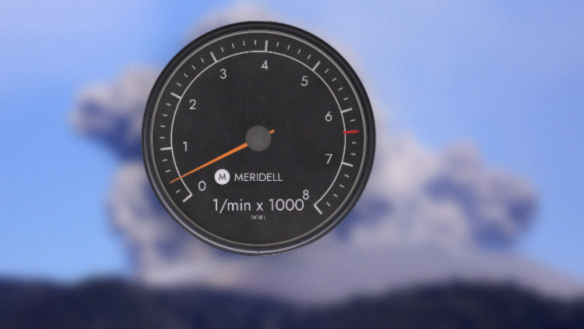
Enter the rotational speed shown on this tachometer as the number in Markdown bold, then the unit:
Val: **400** rpm
